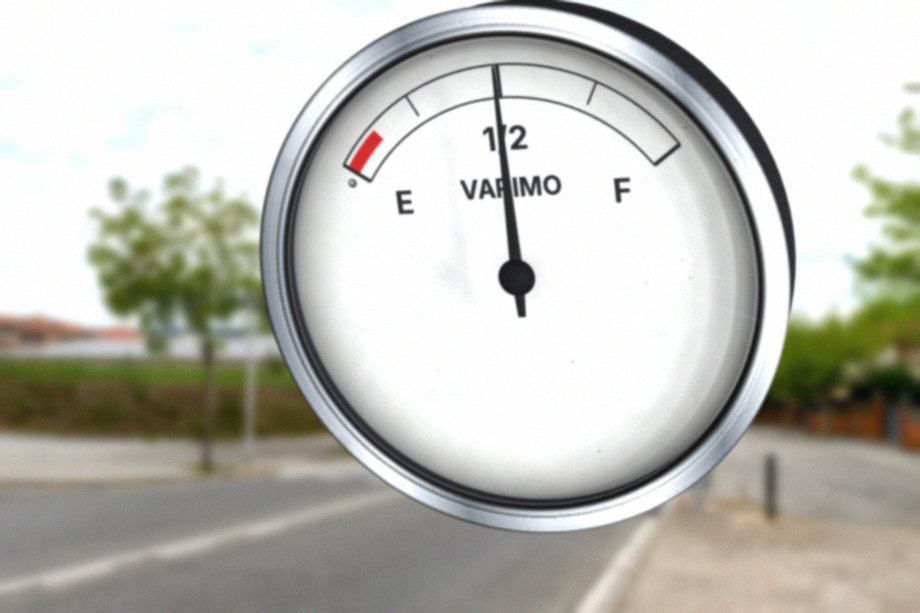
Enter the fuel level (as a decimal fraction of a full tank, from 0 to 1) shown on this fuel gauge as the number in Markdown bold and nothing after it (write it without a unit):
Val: **0.5**
